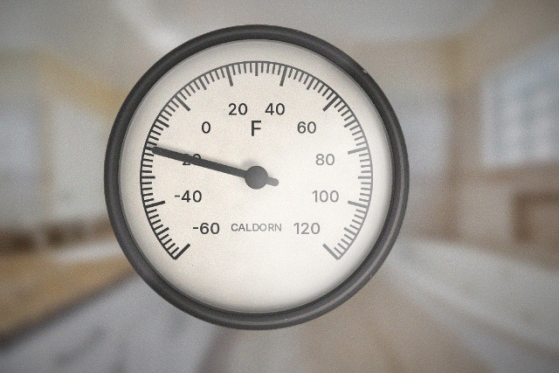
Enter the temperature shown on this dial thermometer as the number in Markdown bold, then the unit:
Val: **-20** °F
